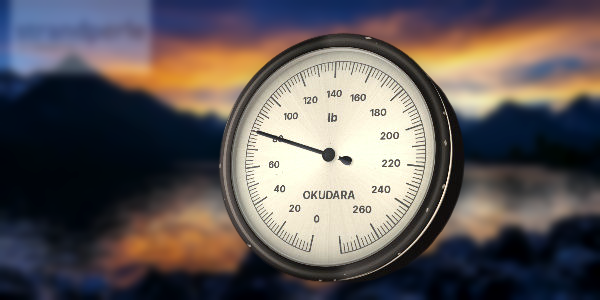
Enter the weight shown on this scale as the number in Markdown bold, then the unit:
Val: **80** lb
